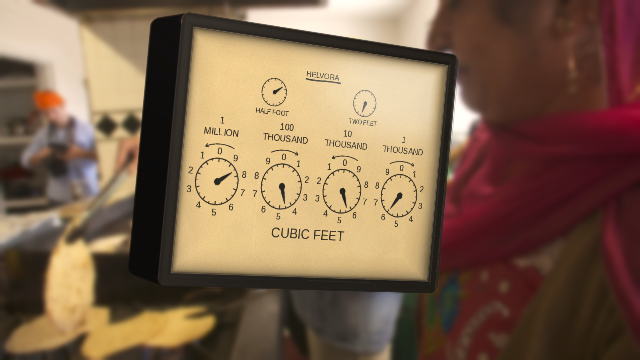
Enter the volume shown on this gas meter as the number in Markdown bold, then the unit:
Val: **845600** ft³
